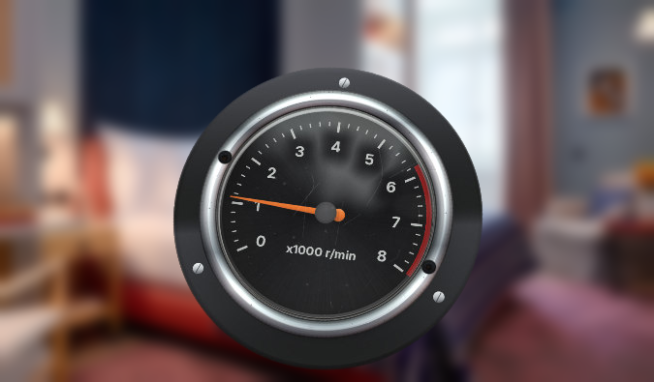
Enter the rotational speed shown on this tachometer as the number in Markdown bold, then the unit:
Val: **1100** rpm
